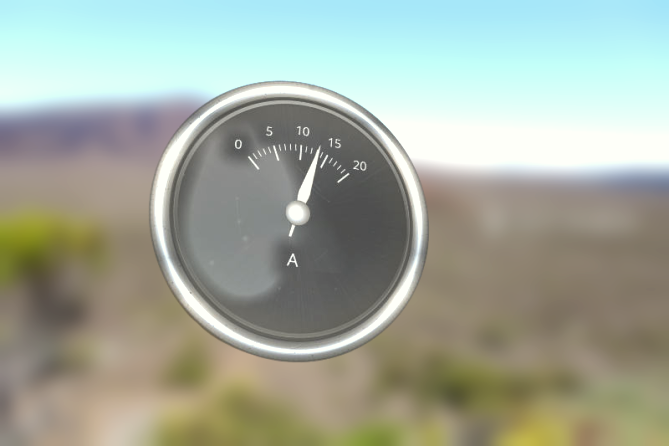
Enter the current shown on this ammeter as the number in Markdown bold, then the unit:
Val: **13** A
